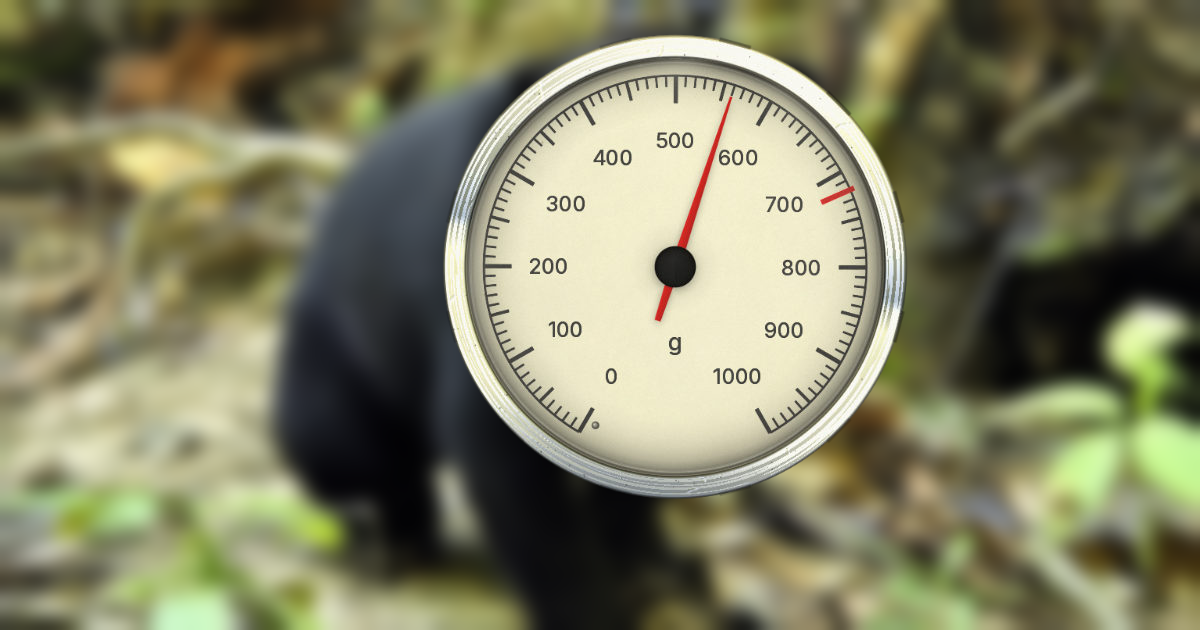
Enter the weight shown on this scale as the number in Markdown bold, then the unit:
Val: **560** g
